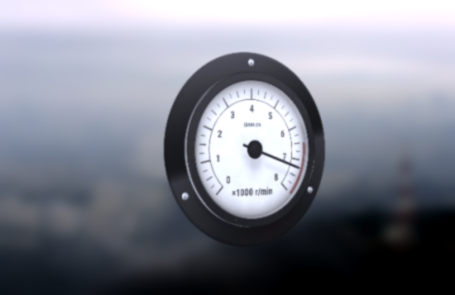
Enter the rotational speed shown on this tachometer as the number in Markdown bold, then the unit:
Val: **7250** rpm
